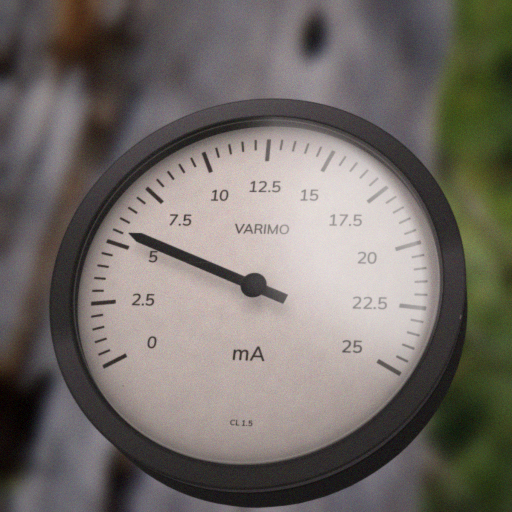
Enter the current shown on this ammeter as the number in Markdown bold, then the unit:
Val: **5.5** mA
